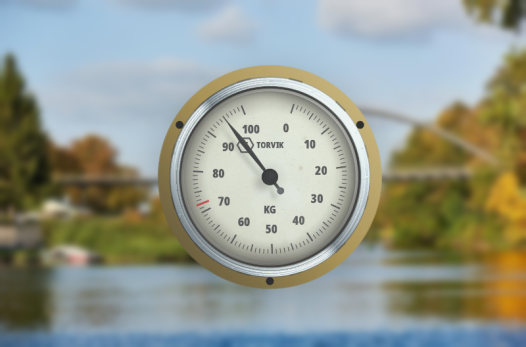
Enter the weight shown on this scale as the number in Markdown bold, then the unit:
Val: **95** kg
